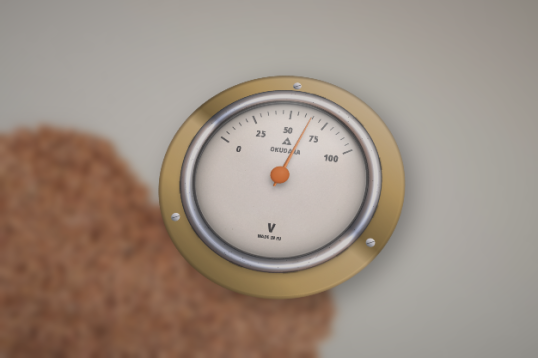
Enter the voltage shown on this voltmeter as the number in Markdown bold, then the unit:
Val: **65** V
